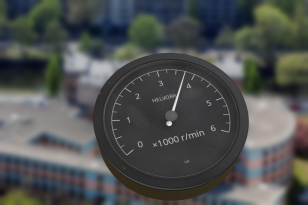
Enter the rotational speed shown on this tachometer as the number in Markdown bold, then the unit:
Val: **3750** rpm
